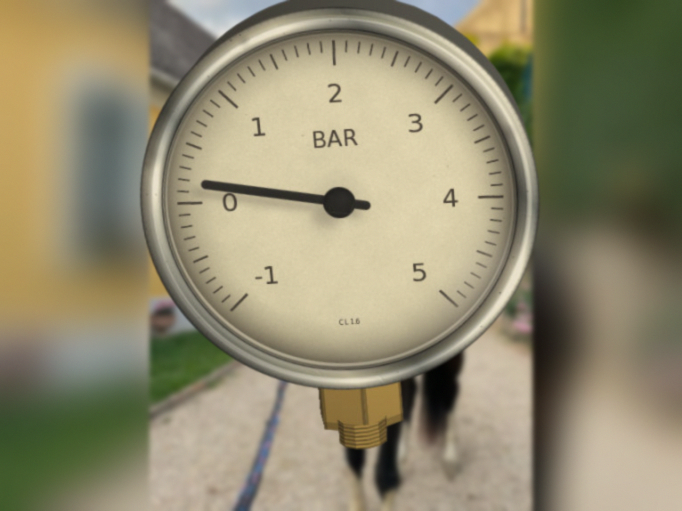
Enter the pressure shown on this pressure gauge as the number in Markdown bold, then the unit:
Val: **0.2** bar
